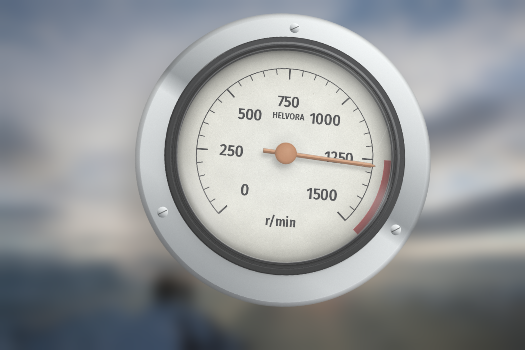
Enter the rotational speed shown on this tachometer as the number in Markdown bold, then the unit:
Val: **1275** rpm
